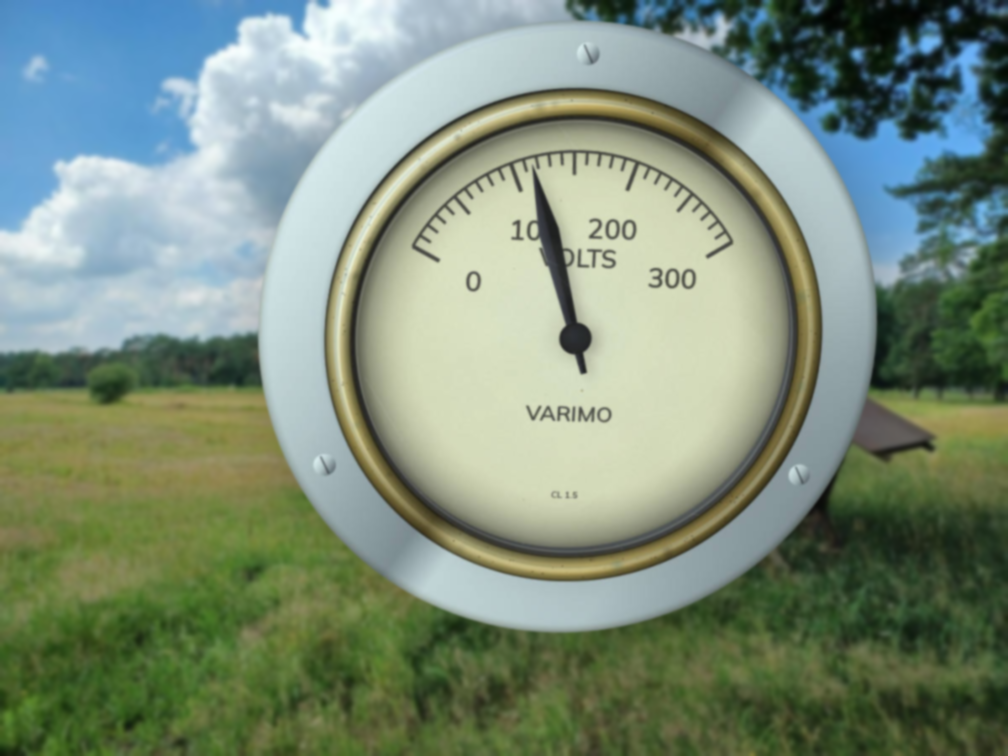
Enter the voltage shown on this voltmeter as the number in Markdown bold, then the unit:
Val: **115** V
